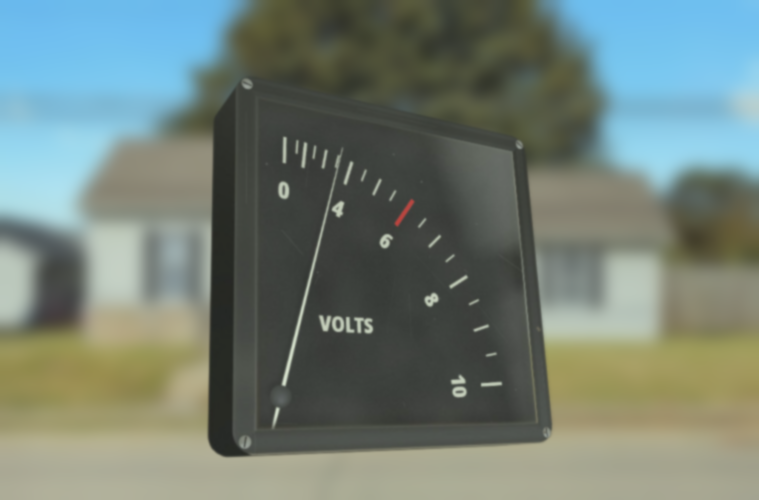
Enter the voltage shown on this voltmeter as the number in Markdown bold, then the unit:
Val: **3.5** V
